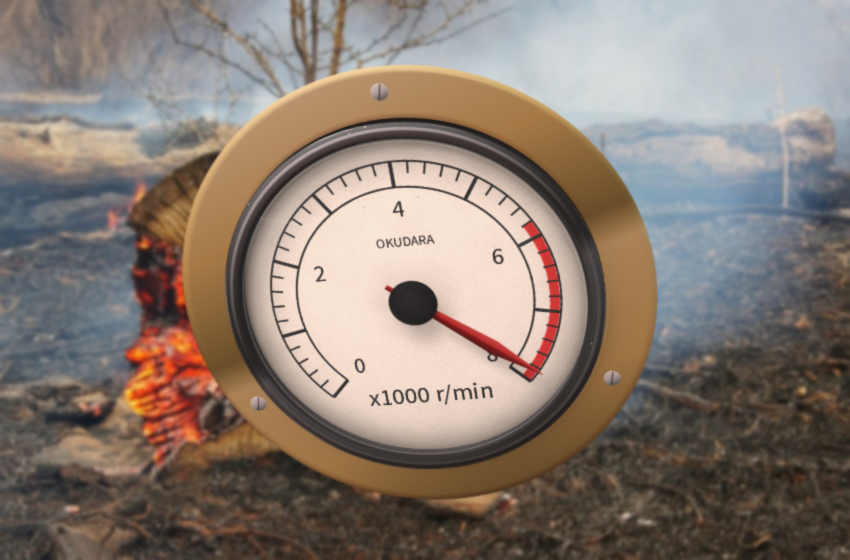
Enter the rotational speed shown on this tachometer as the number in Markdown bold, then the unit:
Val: **7800** rpm
